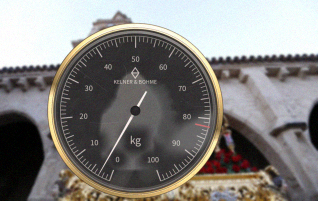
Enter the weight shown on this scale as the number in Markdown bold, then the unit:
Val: **3** kg
